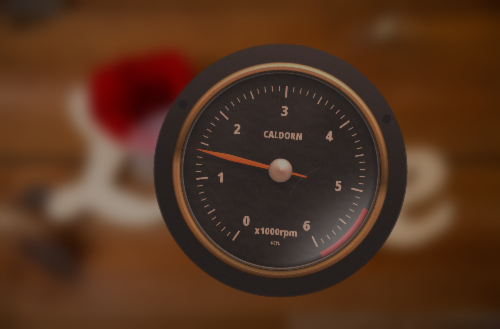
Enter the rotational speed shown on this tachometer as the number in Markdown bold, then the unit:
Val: **1400** rpm
